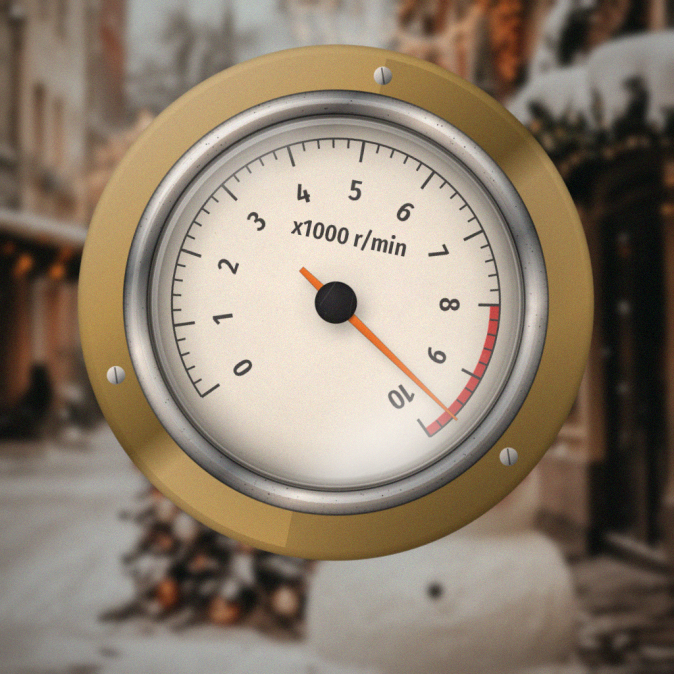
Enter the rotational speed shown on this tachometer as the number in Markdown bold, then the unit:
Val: **9600** rpm
